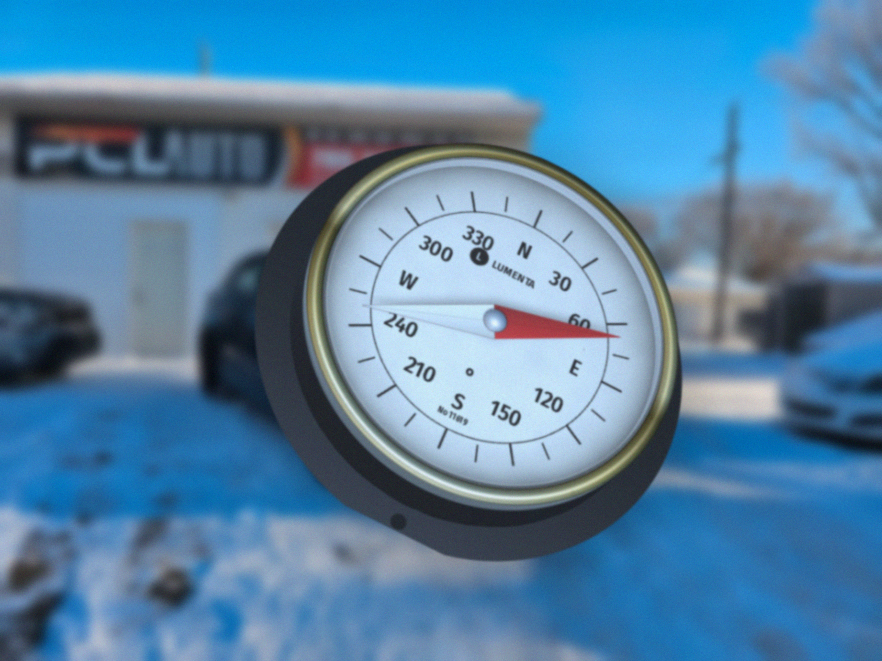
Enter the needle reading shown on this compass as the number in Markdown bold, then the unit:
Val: **67.5** °
